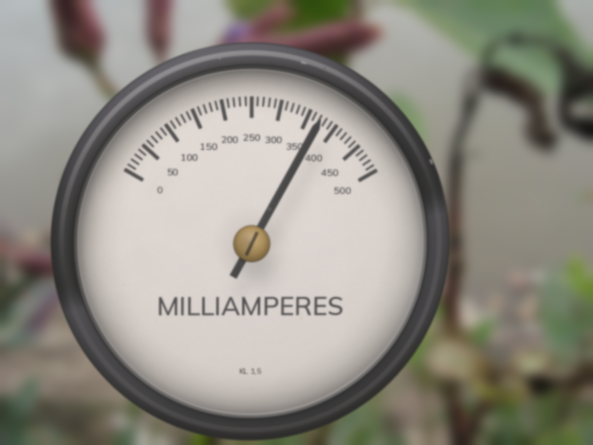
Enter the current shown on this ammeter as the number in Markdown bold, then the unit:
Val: **370** mA
